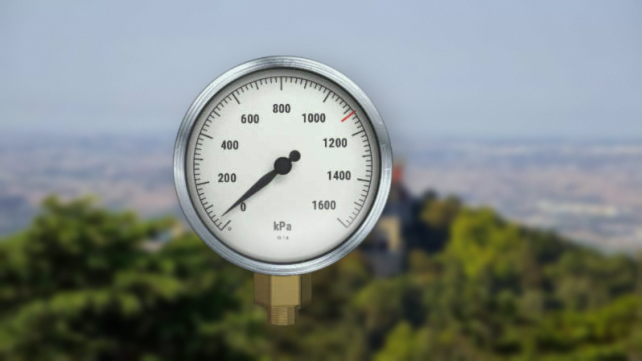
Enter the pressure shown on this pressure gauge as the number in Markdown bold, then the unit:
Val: **40** kPa
